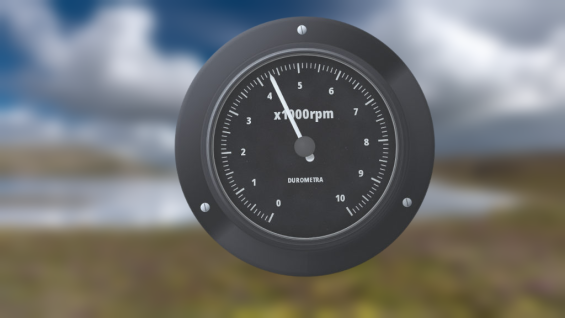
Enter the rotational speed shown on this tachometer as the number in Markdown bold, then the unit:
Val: **4300** rpm
